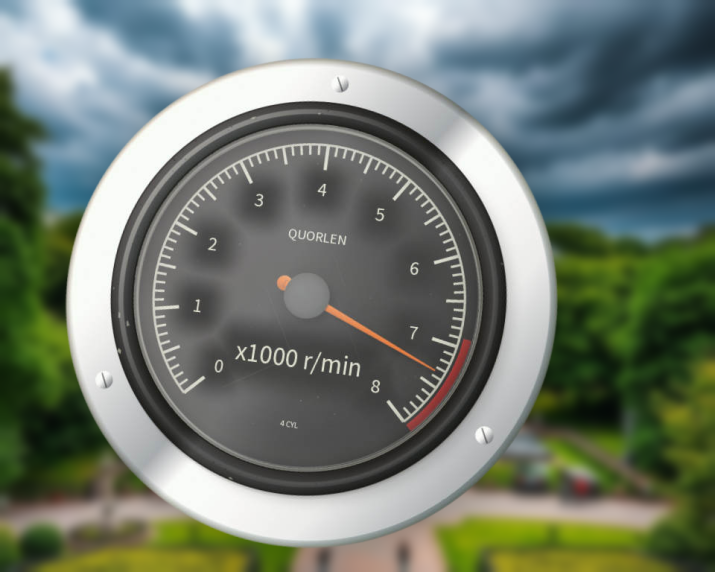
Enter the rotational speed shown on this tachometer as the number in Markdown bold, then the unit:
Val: **7350** rpm
